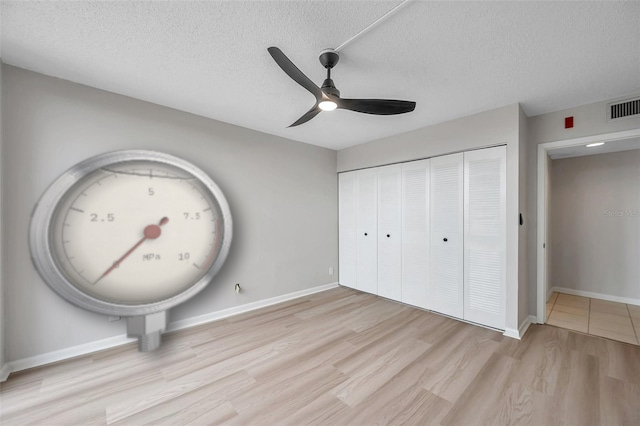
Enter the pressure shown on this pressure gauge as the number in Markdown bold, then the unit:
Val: **0** MPa
